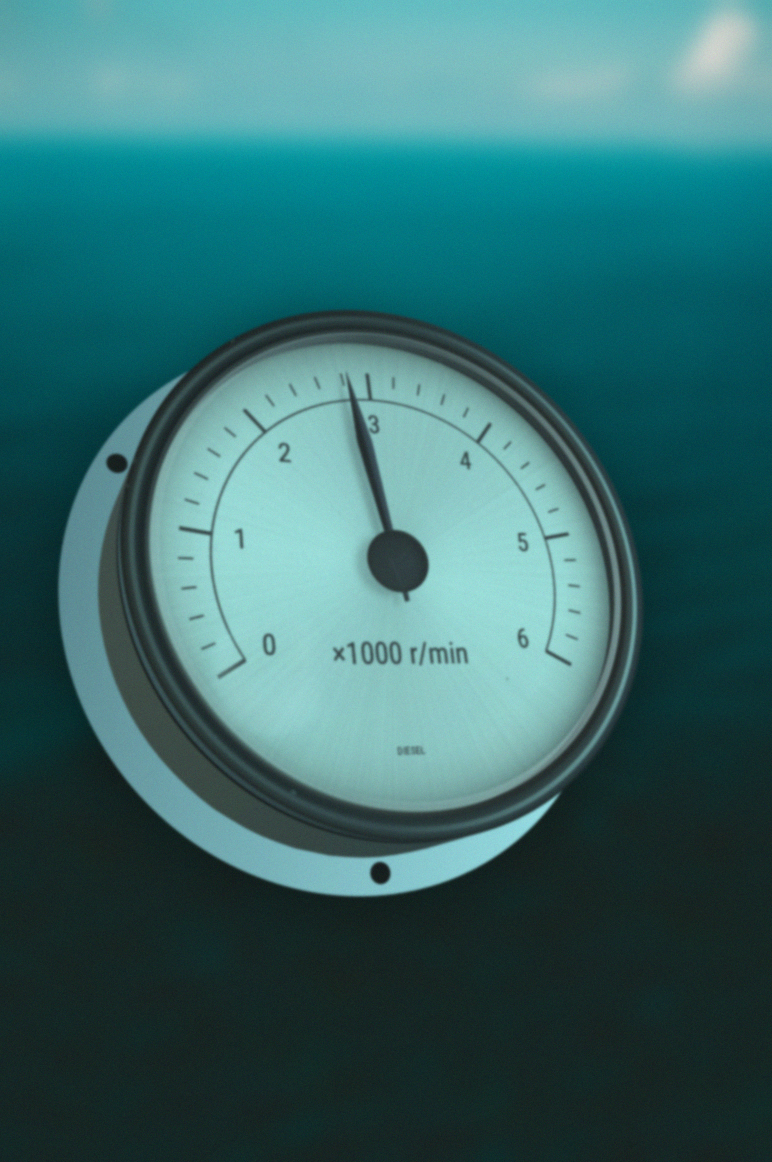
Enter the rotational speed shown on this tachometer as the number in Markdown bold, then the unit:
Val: **2800** rpm
